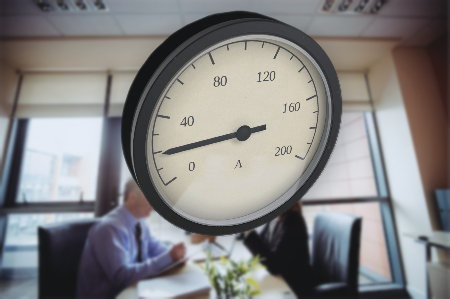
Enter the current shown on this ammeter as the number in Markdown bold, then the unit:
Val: **20** A
